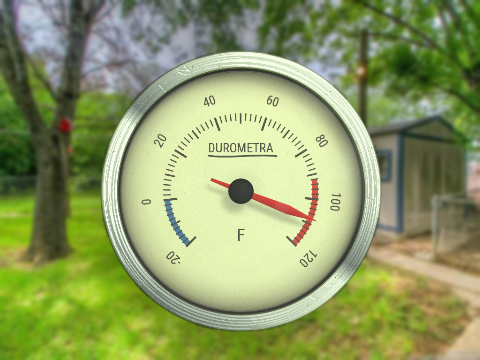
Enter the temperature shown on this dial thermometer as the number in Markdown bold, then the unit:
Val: **108** °F
